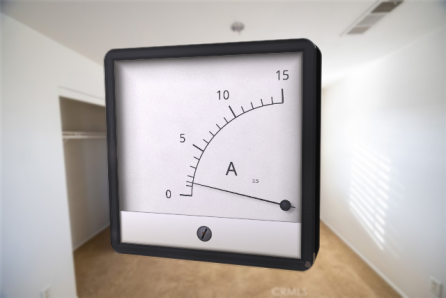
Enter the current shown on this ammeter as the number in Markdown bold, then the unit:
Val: **1.5** A
